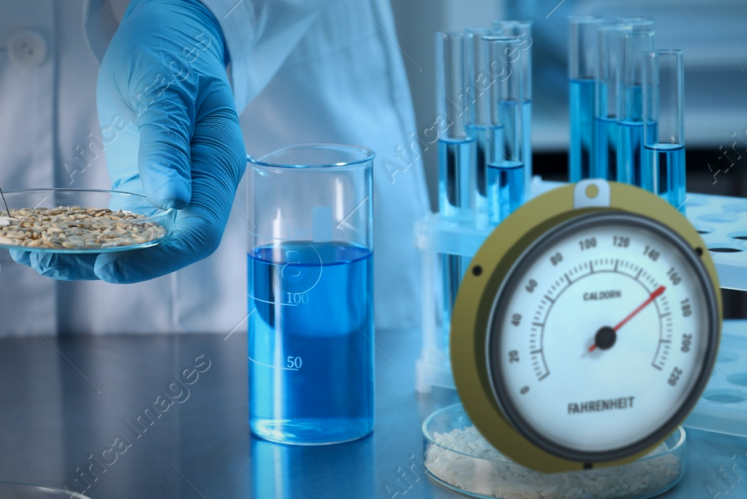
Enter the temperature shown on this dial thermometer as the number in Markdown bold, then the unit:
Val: **160** °F
